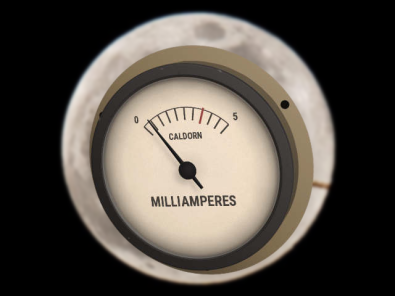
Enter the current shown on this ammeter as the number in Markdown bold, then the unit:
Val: **0.5** mA
